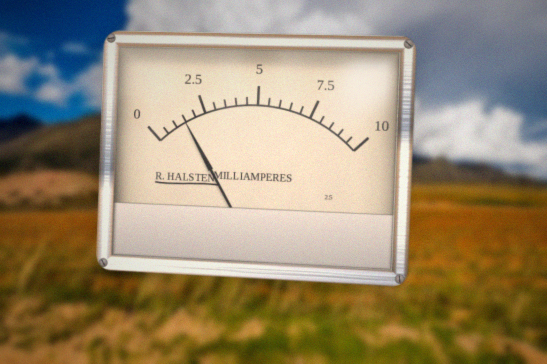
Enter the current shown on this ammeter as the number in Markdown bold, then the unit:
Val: **1.5** mA
